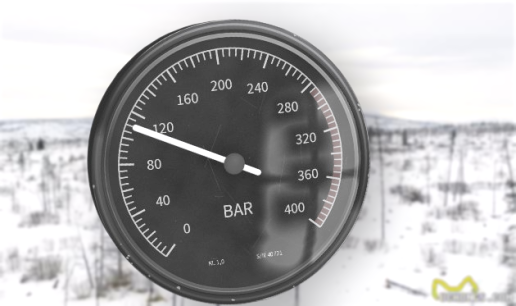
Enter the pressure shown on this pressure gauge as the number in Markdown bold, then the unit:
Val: **110** bar
